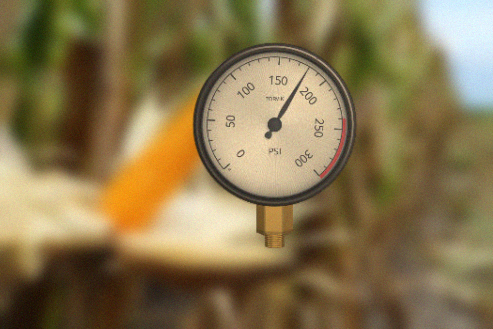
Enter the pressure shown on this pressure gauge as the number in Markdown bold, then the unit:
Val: **180** psi
